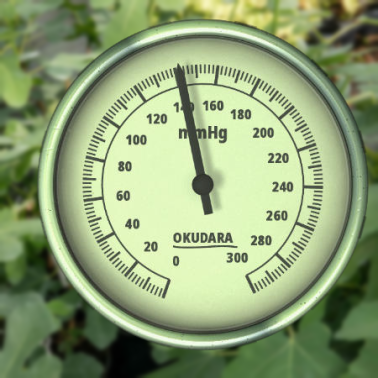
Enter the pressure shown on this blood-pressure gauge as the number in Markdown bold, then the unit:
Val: **142** mmHg
